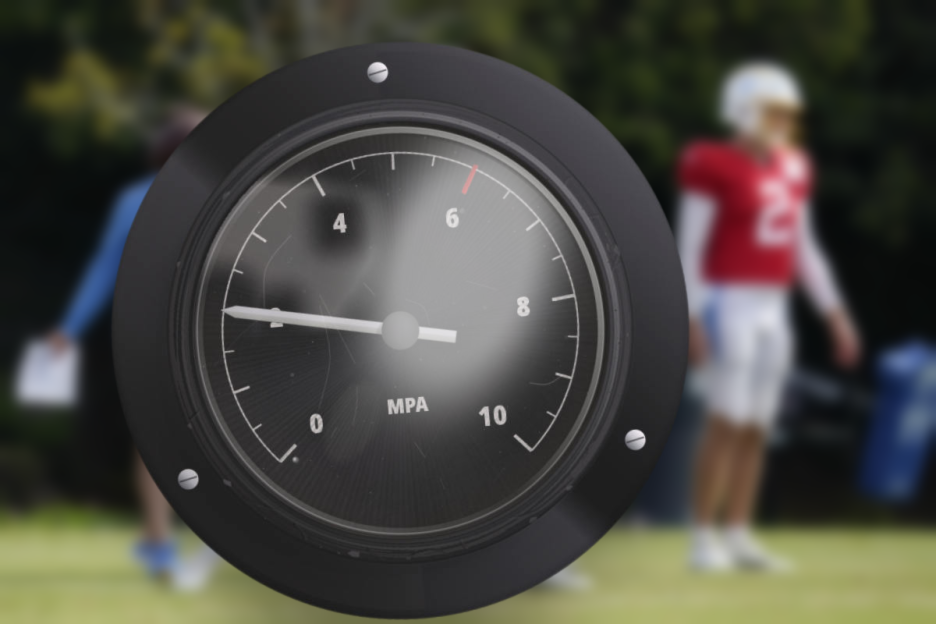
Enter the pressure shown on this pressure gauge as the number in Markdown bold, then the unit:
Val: **2** MPa
